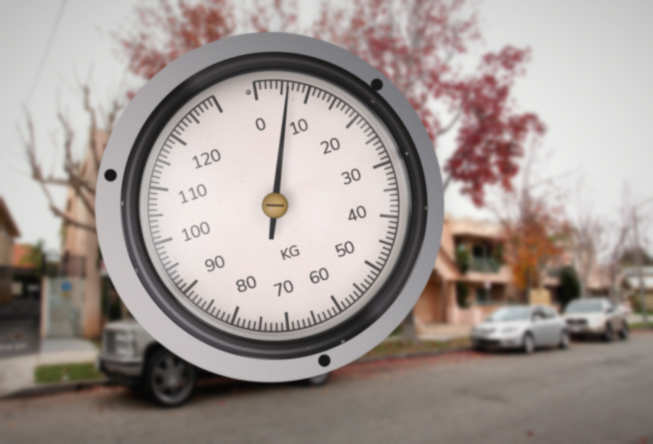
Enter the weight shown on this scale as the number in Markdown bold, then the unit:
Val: **6** kg
